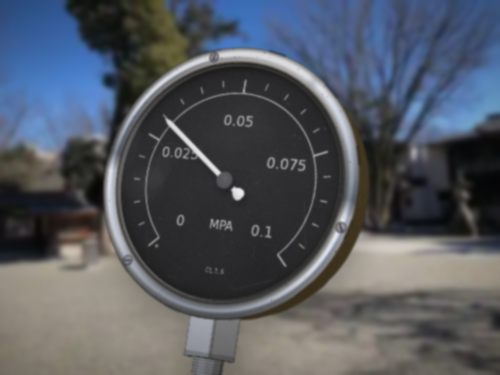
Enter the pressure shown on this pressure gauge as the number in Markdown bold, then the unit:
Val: **0.03** MPa
